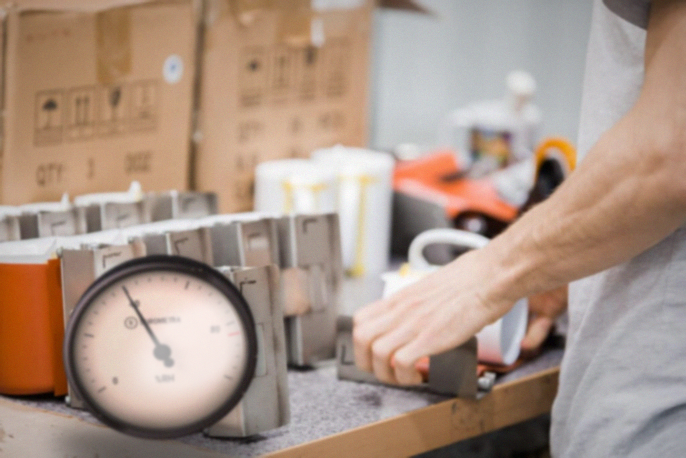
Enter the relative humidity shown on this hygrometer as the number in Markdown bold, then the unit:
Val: **40** %
